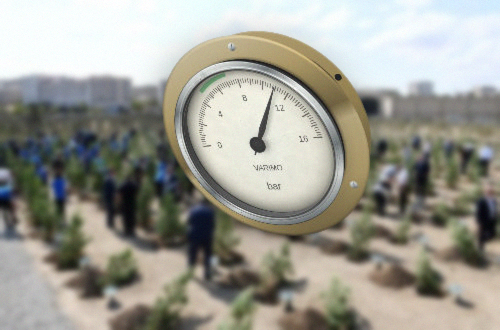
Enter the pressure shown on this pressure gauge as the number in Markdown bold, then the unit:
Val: **11** bar
